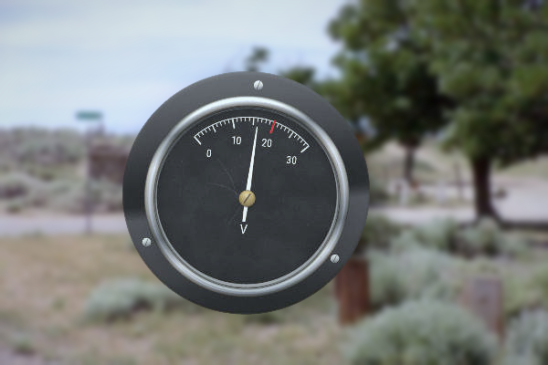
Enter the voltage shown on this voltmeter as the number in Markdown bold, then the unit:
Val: **16** V
